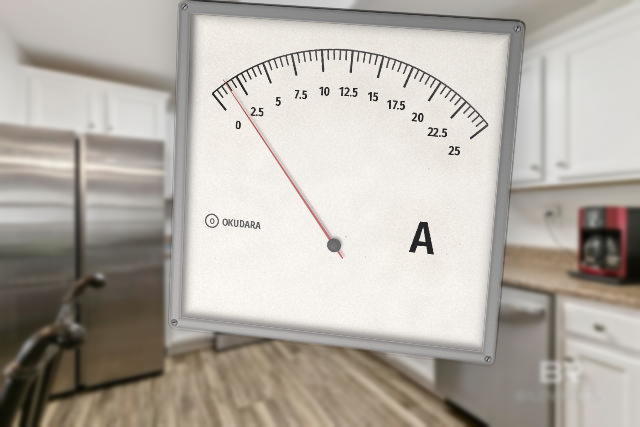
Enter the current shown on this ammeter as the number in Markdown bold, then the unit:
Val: **1.5** A
